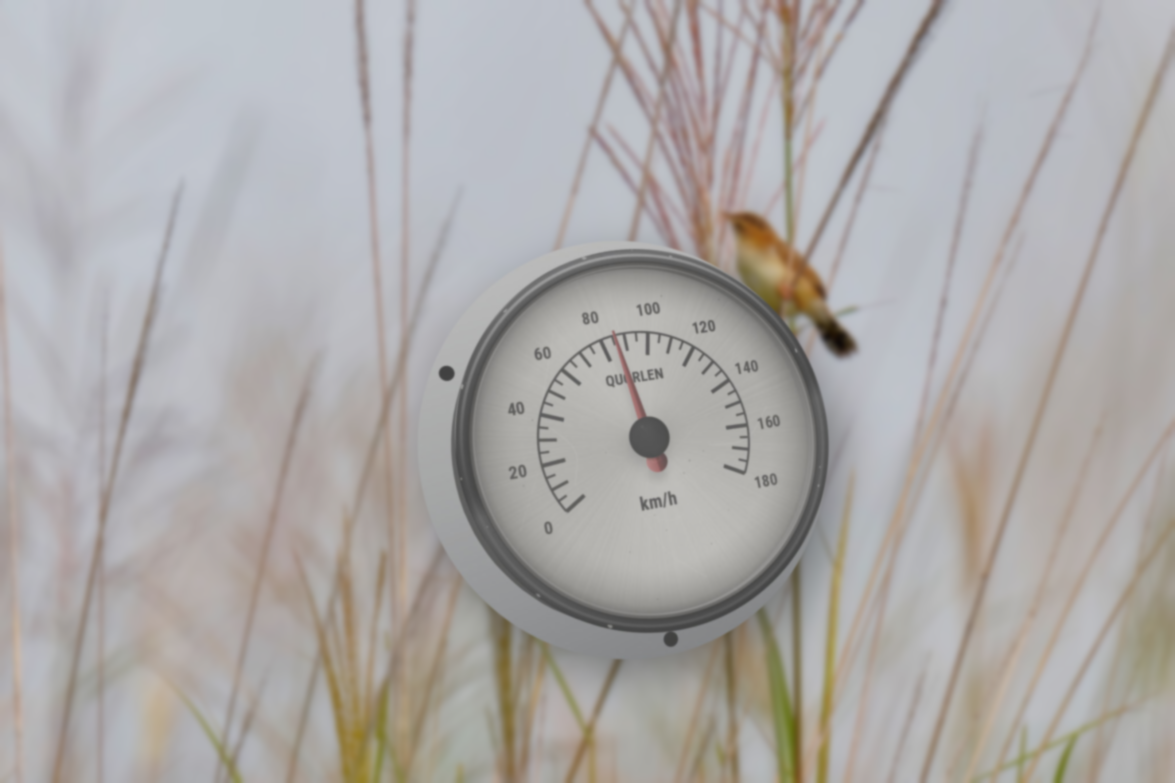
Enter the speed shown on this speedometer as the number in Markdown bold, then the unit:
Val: **85** km/h
